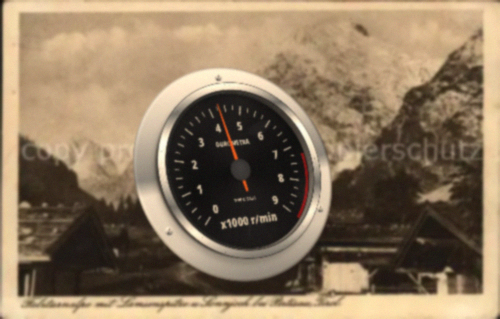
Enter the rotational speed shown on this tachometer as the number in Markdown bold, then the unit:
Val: **4250** rpm
